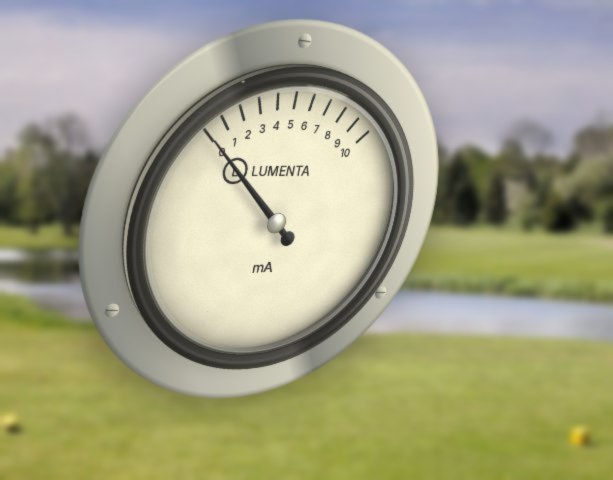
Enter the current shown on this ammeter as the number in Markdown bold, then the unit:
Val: **0** mA
